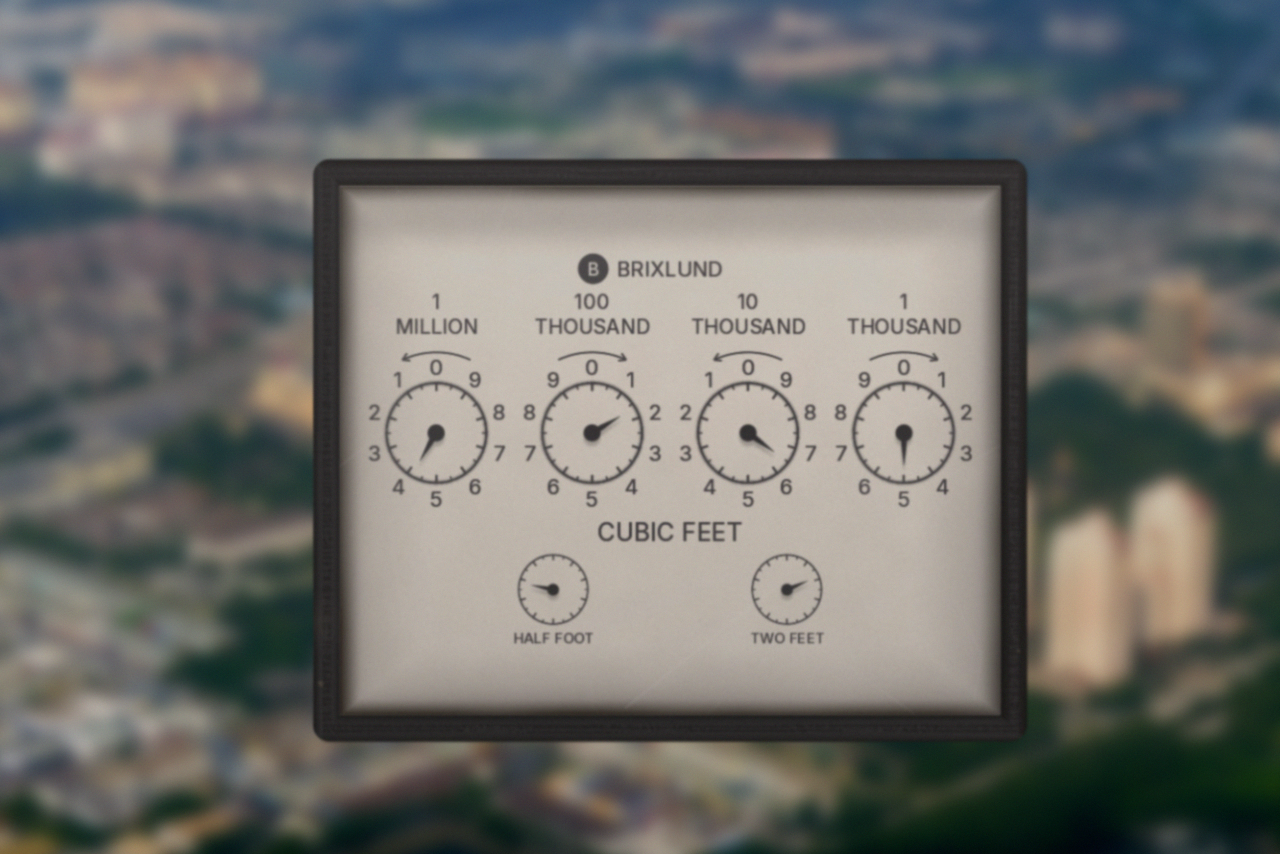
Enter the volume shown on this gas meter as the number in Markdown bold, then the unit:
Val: **416500** ft³
